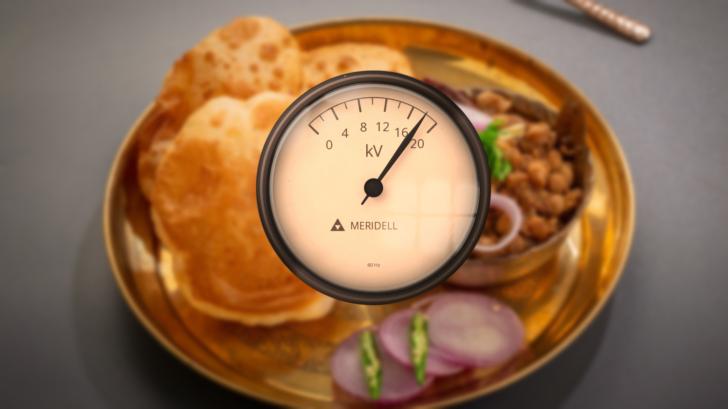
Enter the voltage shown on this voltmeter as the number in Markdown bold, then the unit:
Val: **18** kV
